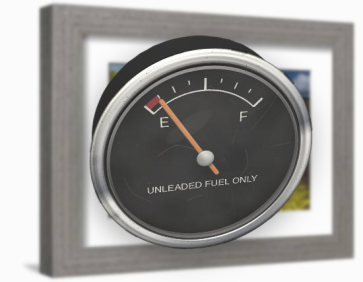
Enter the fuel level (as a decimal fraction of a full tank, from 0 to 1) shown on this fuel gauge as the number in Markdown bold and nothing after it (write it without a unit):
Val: **0.125**
